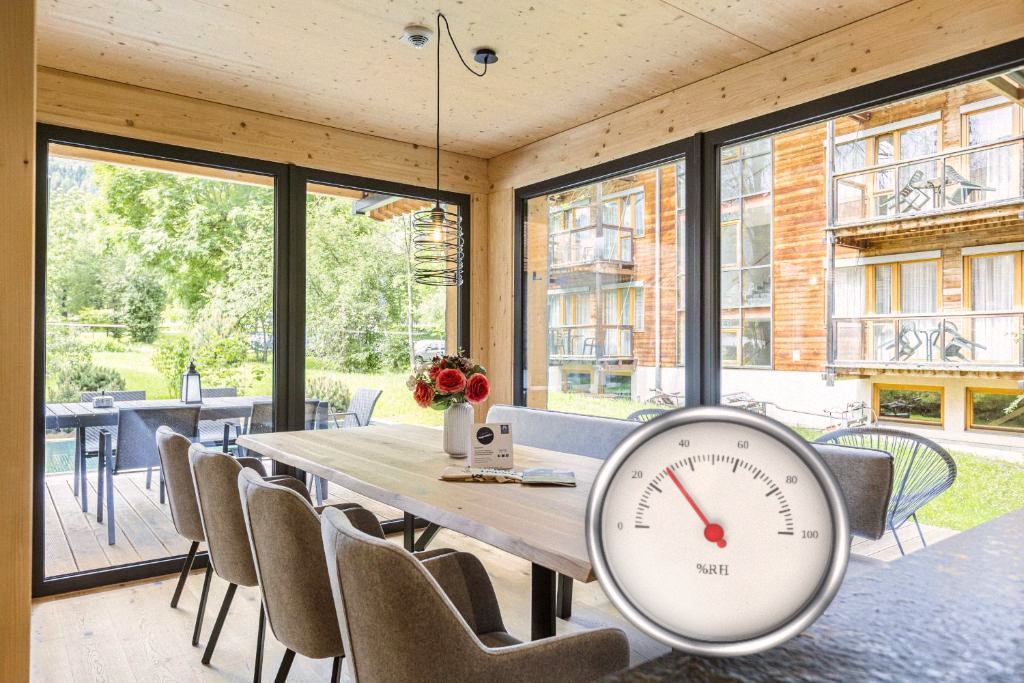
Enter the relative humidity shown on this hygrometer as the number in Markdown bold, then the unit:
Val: **30** %
